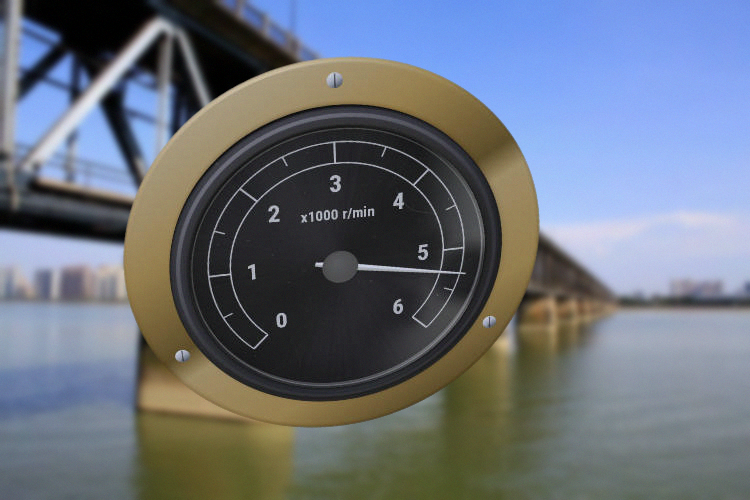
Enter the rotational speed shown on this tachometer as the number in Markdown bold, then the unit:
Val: **5250** rpm
